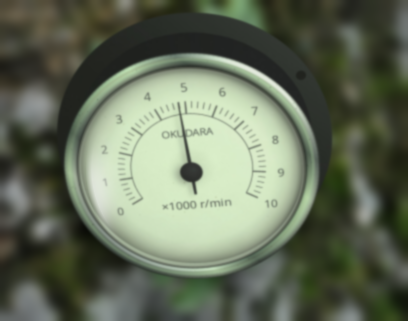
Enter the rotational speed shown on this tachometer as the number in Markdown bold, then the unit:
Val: **4800** rpm
